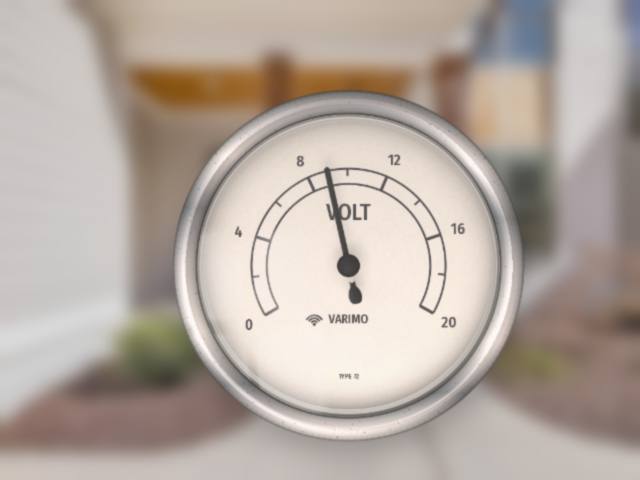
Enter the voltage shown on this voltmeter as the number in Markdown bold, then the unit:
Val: **9** V
